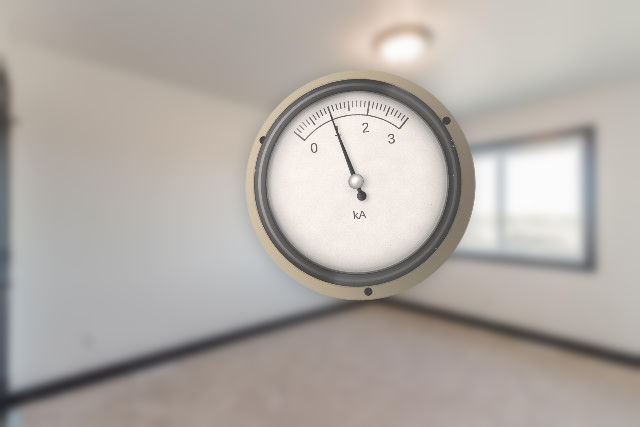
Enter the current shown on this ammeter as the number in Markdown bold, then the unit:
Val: **1** kA
